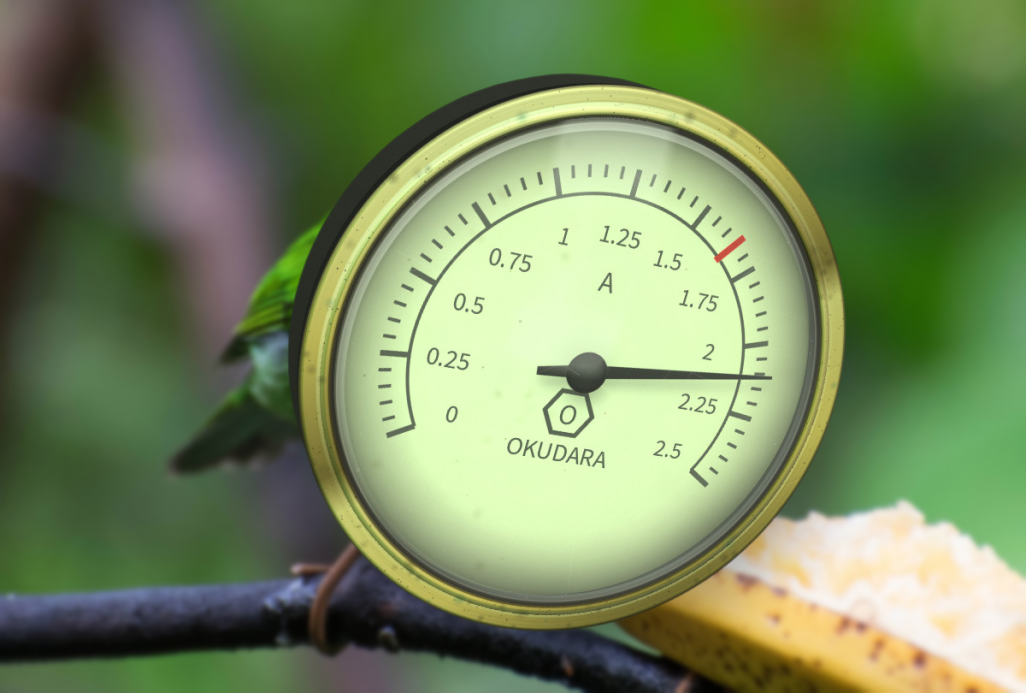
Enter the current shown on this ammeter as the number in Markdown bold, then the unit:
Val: **2.1** A
